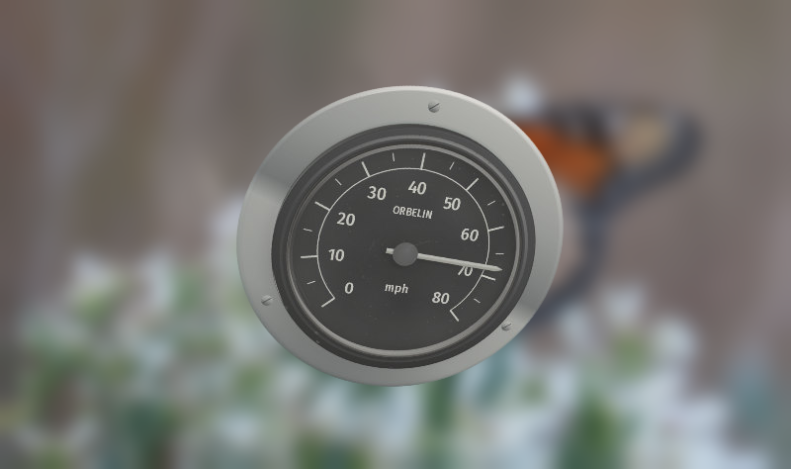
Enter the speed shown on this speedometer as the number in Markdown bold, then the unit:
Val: **67.5** mph
